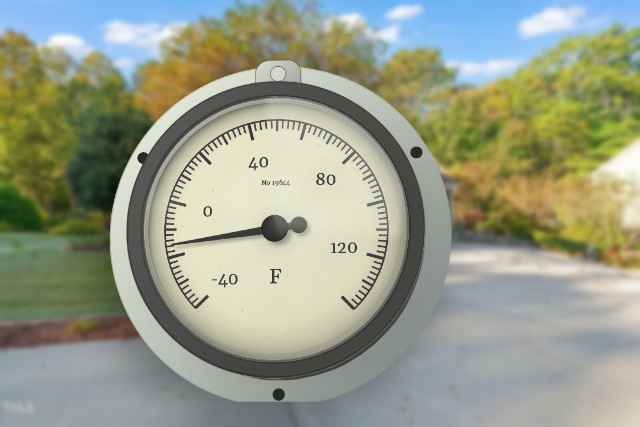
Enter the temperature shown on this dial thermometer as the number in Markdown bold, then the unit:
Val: **-16** °F
